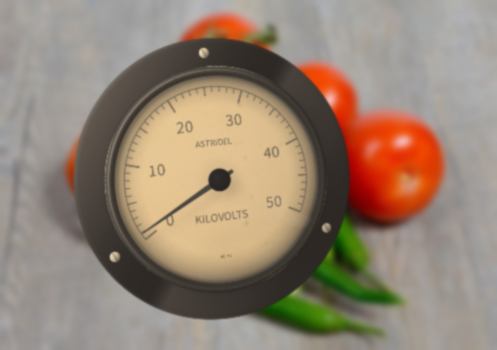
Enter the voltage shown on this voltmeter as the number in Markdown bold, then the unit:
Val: **1** kV
